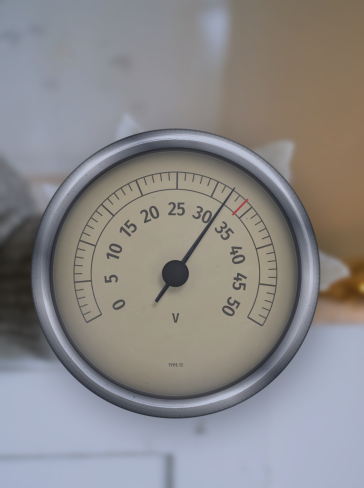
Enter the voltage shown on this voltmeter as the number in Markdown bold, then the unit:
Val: **32** V
